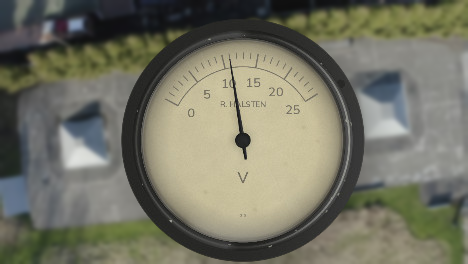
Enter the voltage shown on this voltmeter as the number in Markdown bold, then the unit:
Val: **11** V
